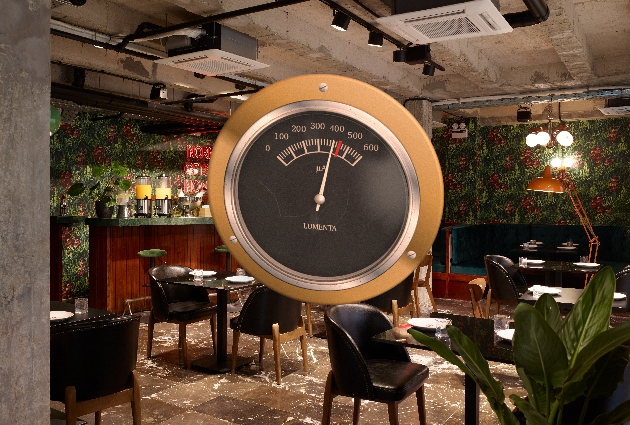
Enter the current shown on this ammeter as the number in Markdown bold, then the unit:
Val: **400** µA
